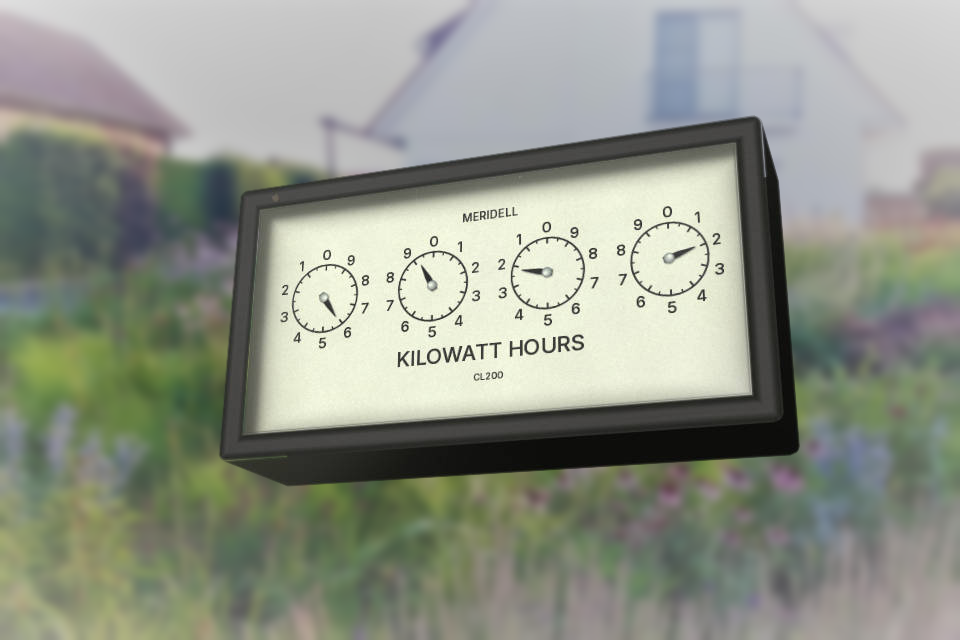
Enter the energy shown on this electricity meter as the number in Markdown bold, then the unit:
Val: **5922** kWh
